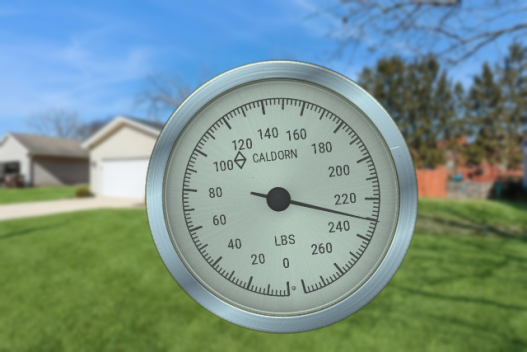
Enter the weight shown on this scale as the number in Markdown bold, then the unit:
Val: **230** lb
